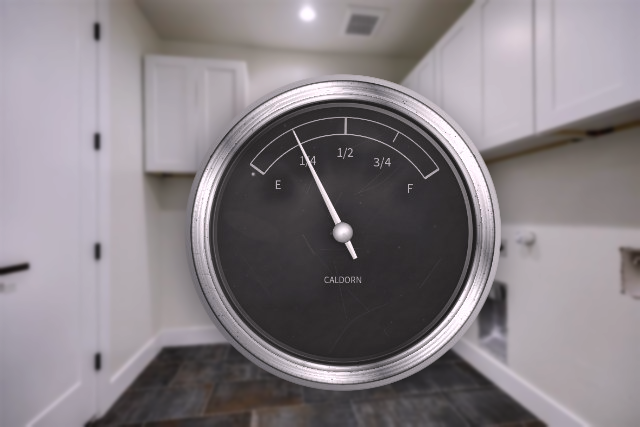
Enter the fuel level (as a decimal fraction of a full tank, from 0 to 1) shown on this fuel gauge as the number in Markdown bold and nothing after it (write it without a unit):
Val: **0.25**
